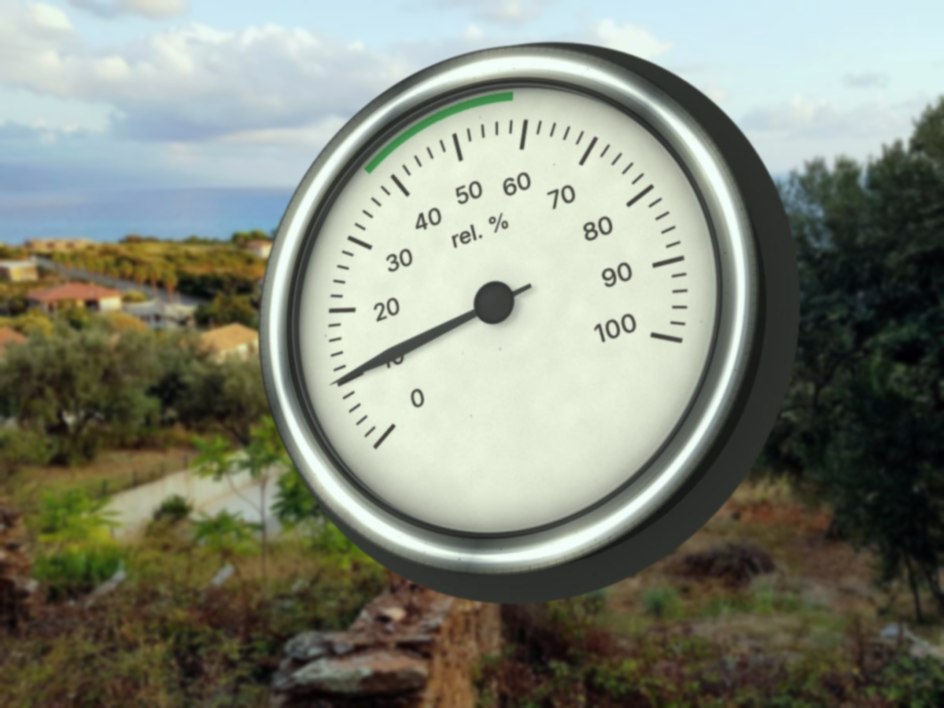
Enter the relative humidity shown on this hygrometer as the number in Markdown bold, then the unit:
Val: **10** %
